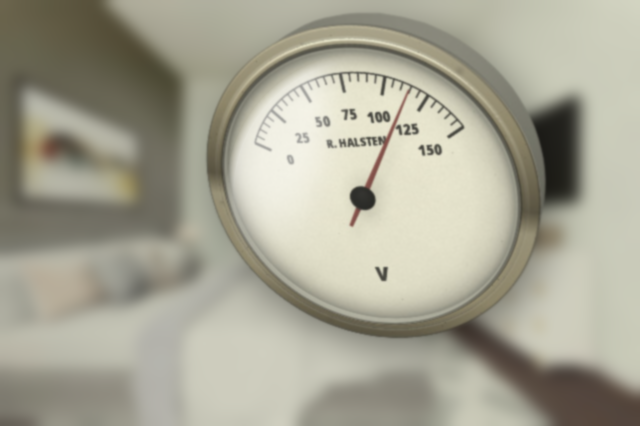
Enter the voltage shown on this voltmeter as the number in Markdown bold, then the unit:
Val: **115** V
